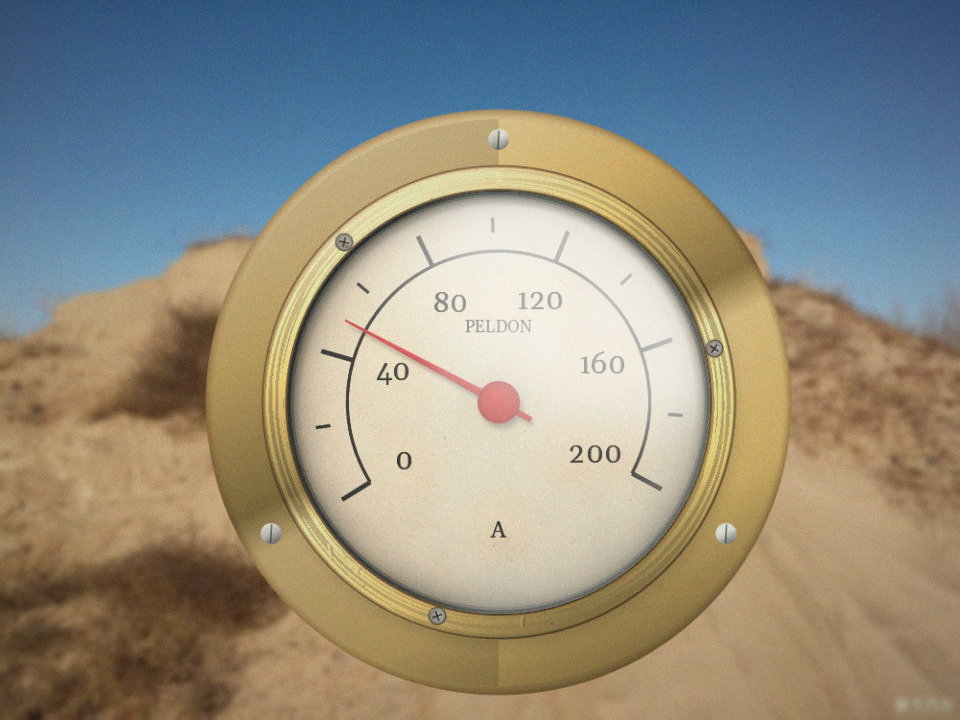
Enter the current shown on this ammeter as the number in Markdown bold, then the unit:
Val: **50** A
